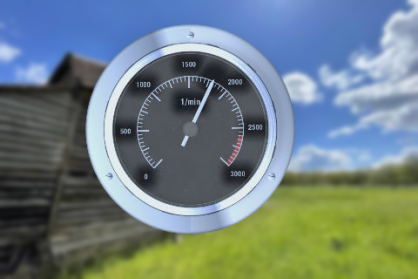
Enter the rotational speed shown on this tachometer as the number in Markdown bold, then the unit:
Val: **1800** rpm
